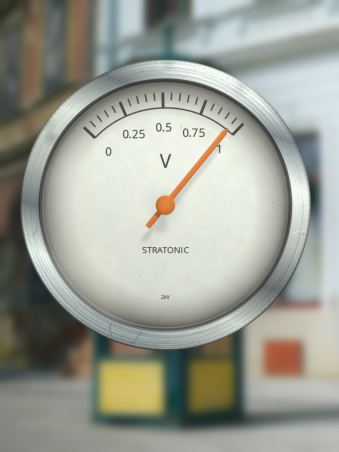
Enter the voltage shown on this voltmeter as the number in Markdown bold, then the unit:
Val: **0.95** V
